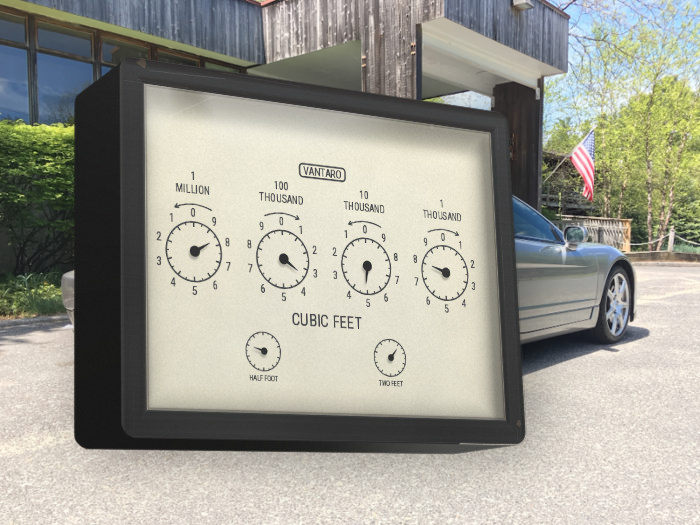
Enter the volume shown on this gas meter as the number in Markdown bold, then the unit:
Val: **834800** ft³
